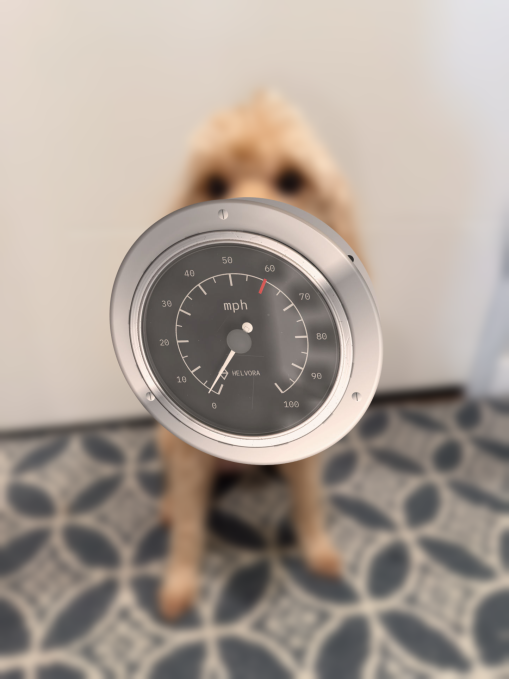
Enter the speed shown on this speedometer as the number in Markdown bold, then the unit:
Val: **2.5** mph
